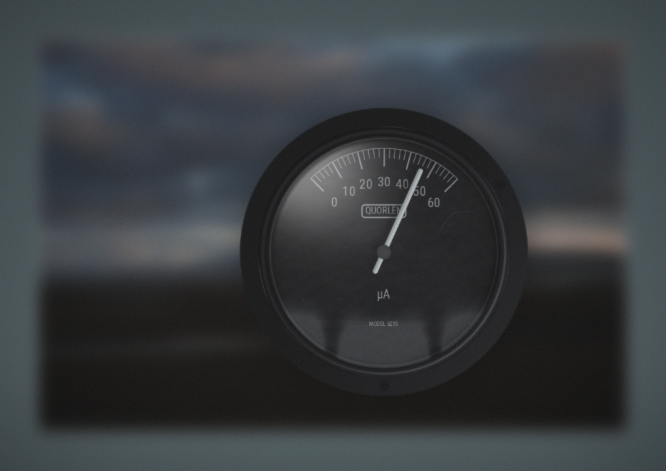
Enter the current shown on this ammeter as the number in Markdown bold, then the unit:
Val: **46** µA
